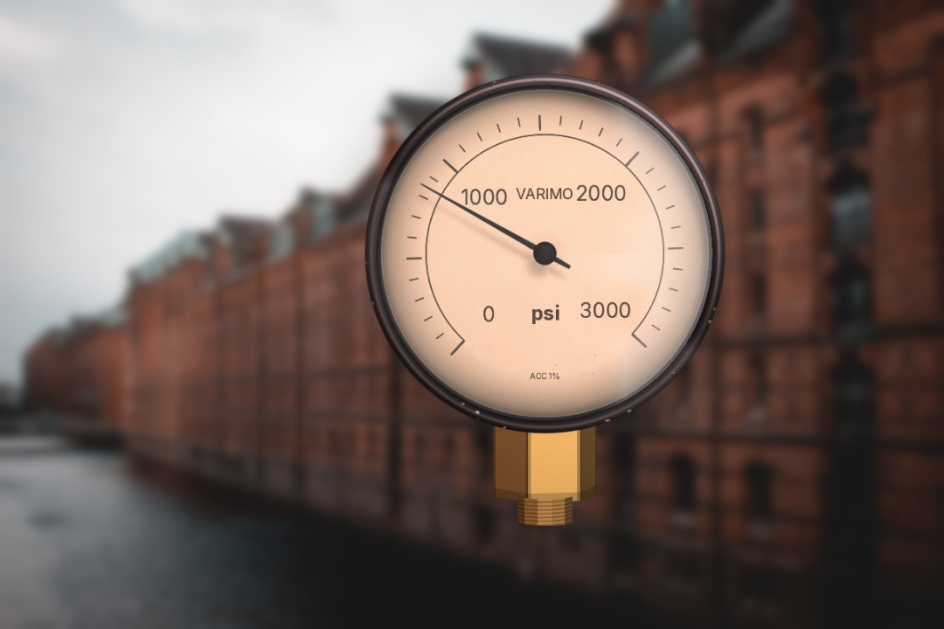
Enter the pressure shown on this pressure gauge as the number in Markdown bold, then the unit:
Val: **850** psi
